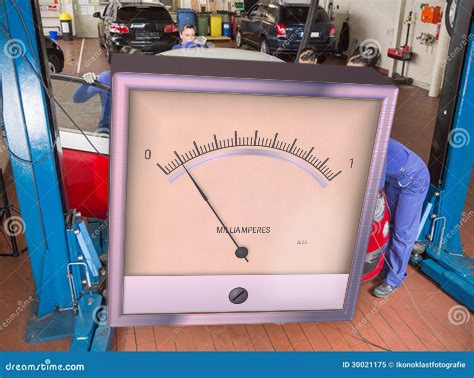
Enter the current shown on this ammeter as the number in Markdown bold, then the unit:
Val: **0.1** mA
